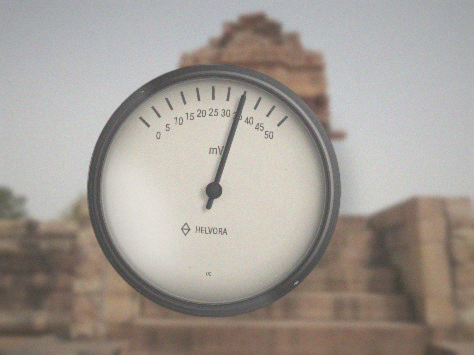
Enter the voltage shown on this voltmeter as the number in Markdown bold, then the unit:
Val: **35** mV
